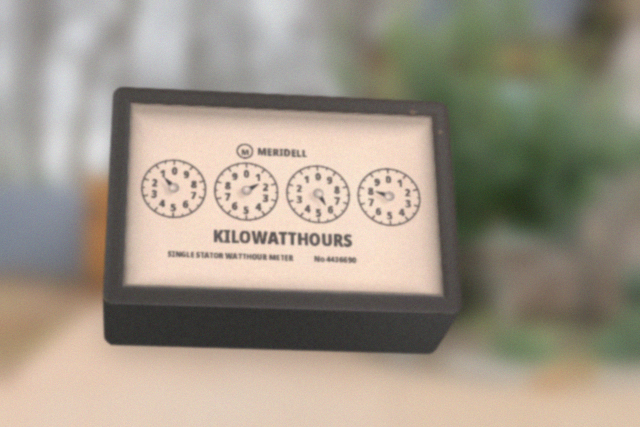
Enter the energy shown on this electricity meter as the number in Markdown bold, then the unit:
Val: **1158** kWh
